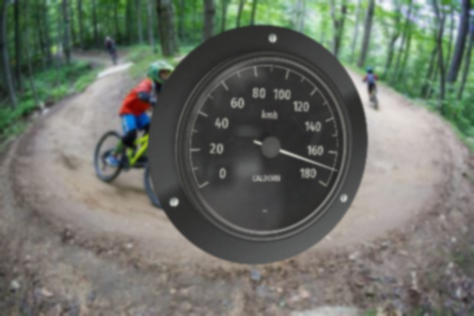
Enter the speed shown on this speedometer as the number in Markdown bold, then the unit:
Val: **170** km/h
